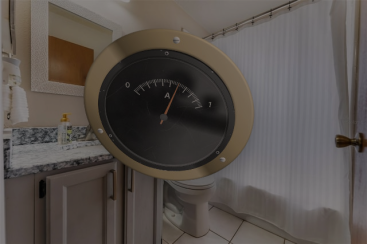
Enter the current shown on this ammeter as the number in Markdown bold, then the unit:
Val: **0.6** A
